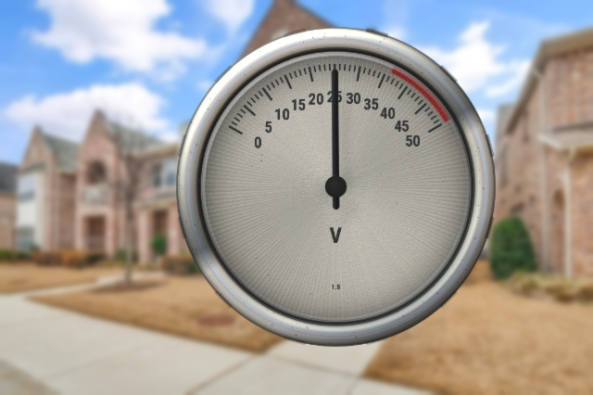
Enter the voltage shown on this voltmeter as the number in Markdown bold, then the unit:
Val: **25** V
